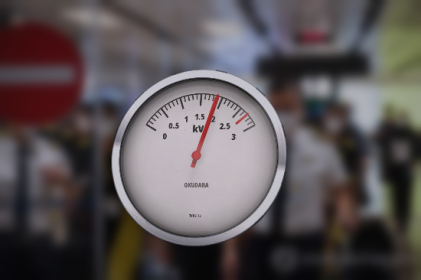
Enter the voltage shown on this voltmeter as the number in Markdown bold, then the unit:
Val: **1.9** kV
